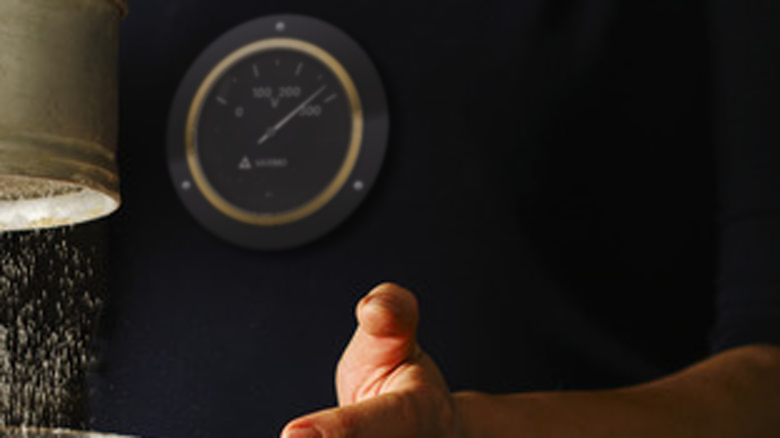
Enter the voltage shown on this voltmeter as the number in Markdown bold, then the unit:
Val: **275** V
